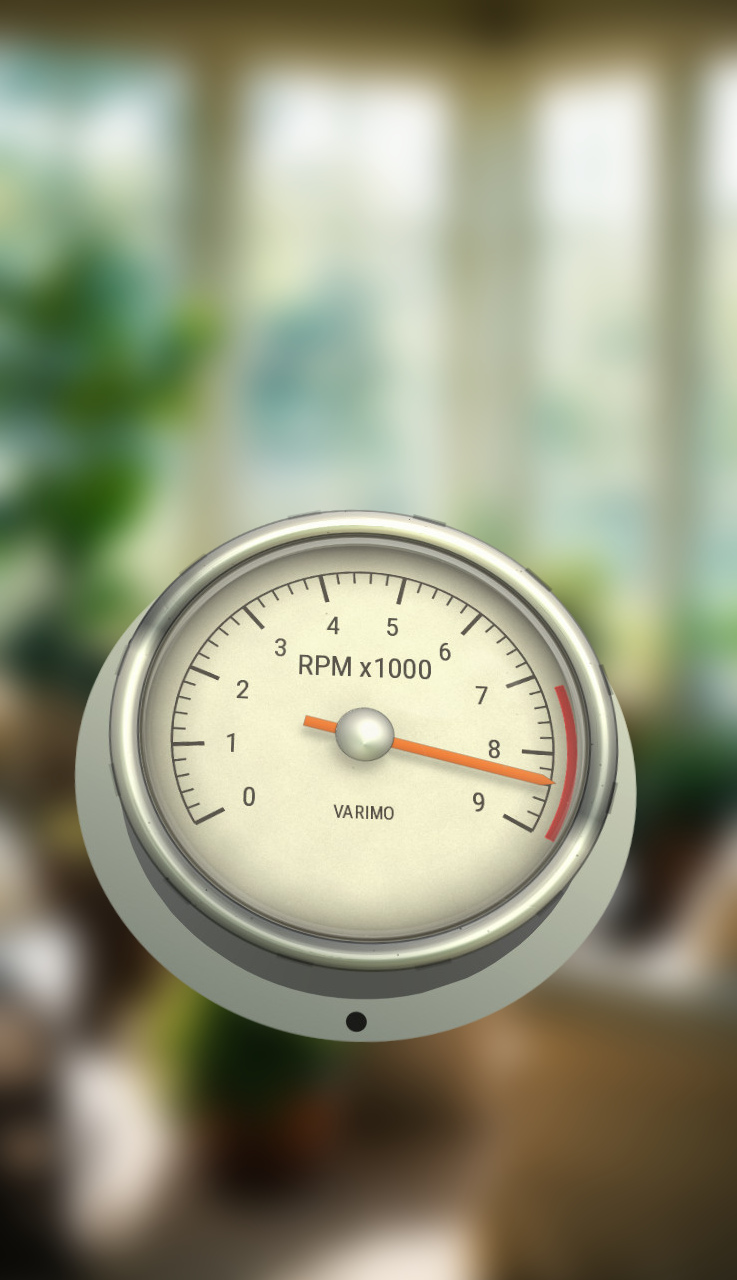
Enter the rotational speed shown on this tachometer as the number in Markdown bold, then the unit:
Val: **8400** rpm
